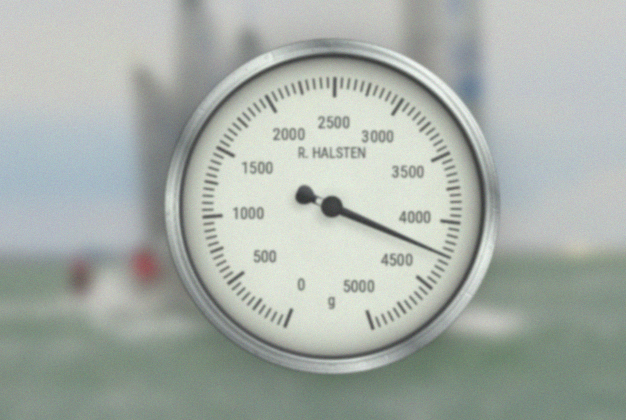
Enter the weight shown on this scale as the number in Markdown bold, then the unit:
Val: **4250** g
